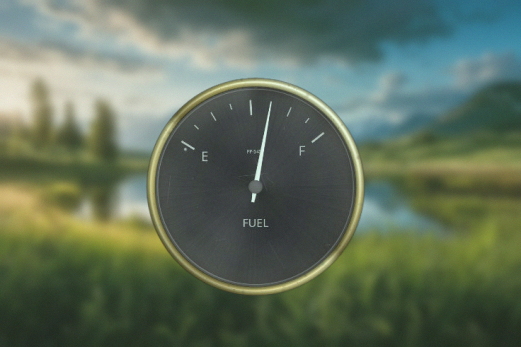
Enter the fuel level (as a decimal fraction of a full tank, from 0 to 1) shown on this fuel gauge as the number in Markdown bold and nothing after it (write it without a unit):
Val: **0.625**
